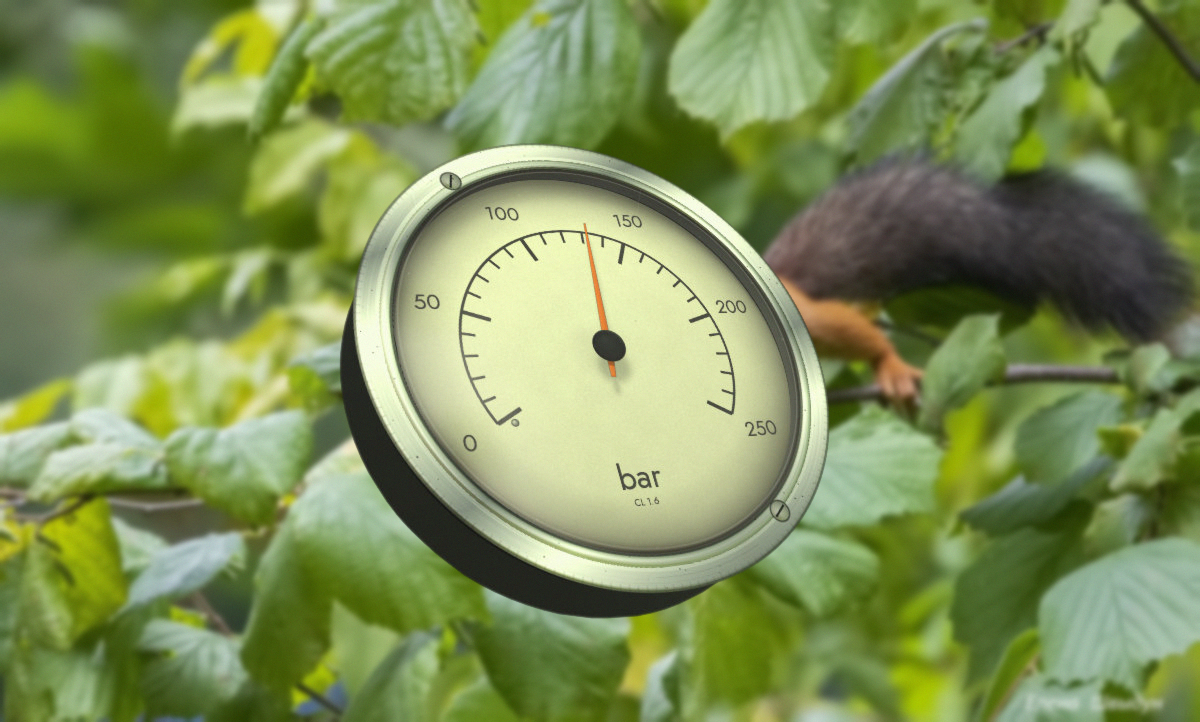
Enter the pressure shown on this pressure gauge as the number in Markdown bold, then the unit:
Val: **130** bar
